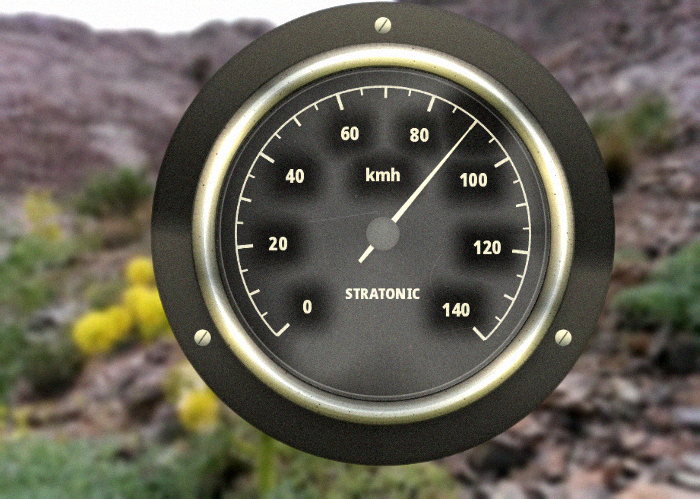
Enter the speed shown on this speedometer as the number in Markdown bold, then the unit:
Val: **90** km/h
